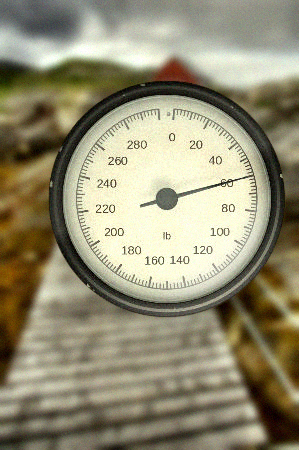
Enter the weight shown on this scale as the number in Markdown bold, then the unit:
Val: **60** lb
